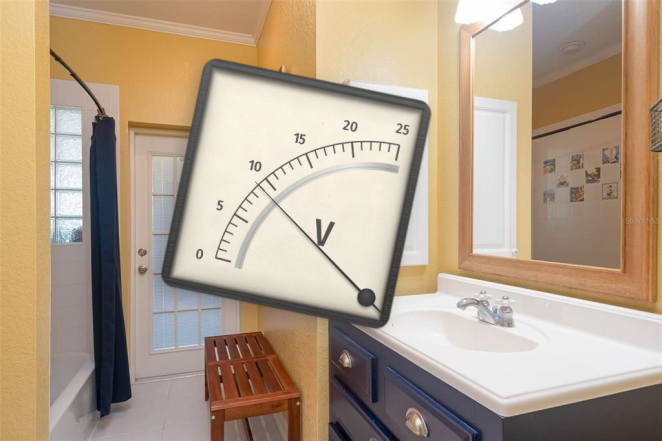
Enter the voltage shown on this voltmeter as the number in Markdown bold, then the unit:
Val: **9** V
